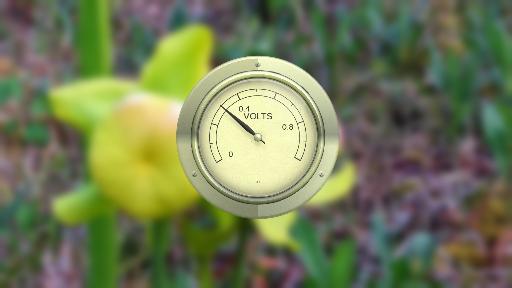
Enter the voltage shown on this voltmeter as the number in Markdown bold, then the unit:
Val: **0.3** V
